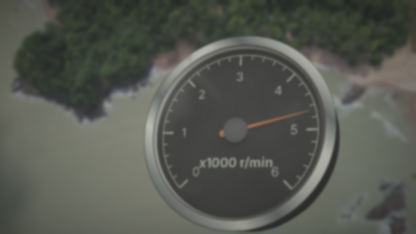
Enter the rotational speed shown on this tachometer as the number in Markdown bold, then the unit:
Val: **4700** rpm
